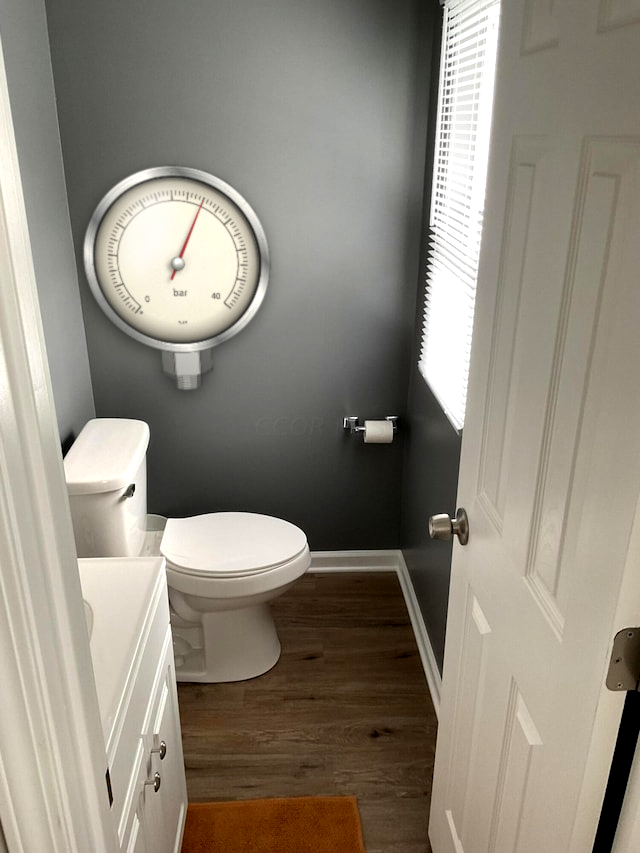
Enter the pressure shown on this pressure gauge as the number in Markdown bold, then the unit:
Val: **24** bar
